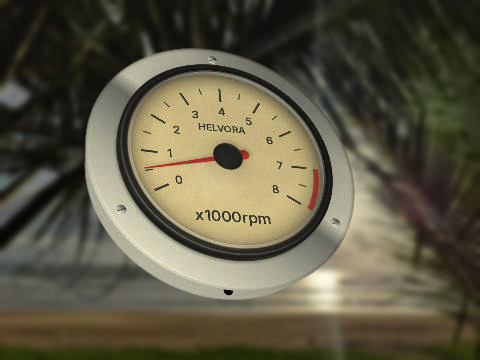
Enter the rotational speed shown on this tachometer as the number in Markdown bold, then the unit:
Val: **500** rpm
